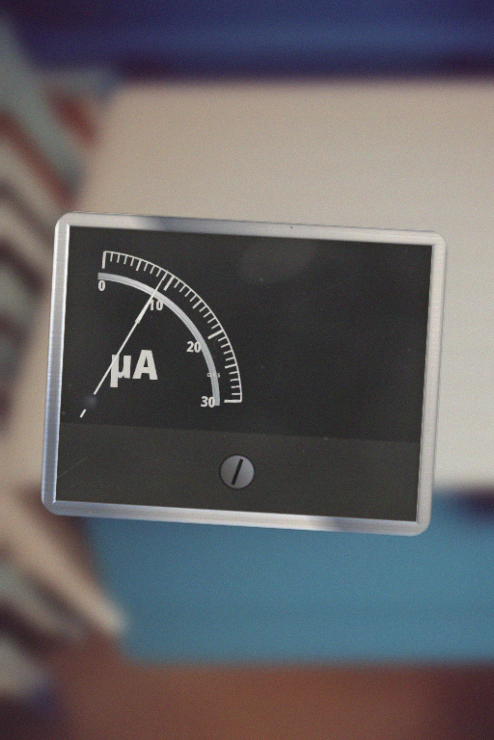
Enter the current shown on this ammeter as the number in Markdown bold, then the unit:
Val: **9** µA
